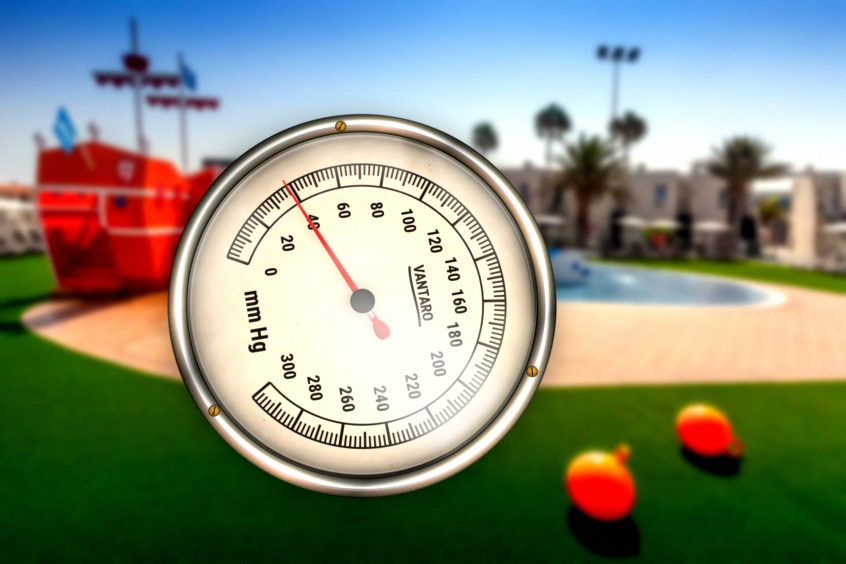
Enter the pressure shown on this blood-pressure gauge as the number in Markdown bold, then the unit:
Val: **38** mmHg
